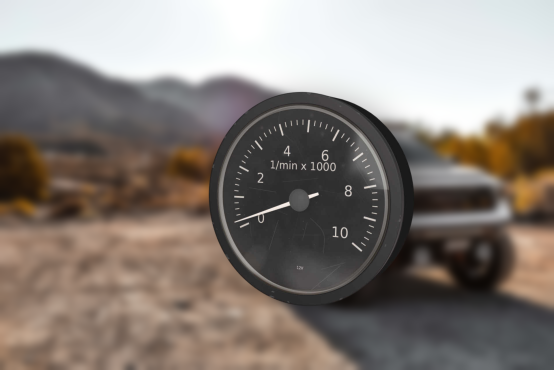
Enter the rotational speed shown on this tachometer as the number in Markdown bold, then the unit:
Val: **200** rpm
